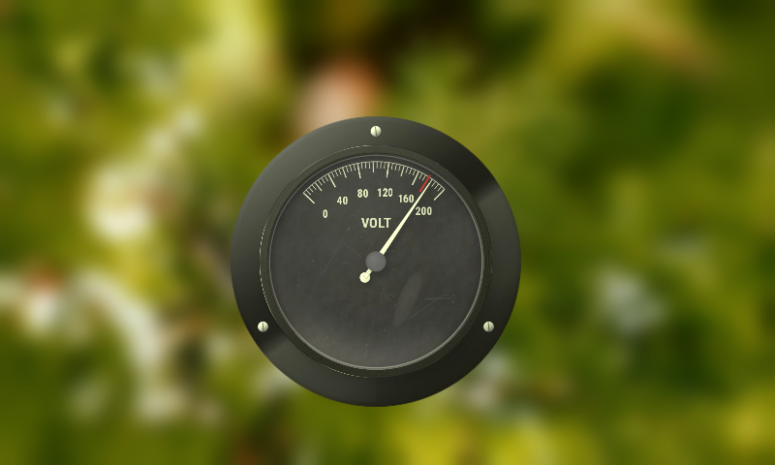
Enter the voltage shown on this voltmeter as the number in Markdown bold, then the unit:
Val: **180** V
